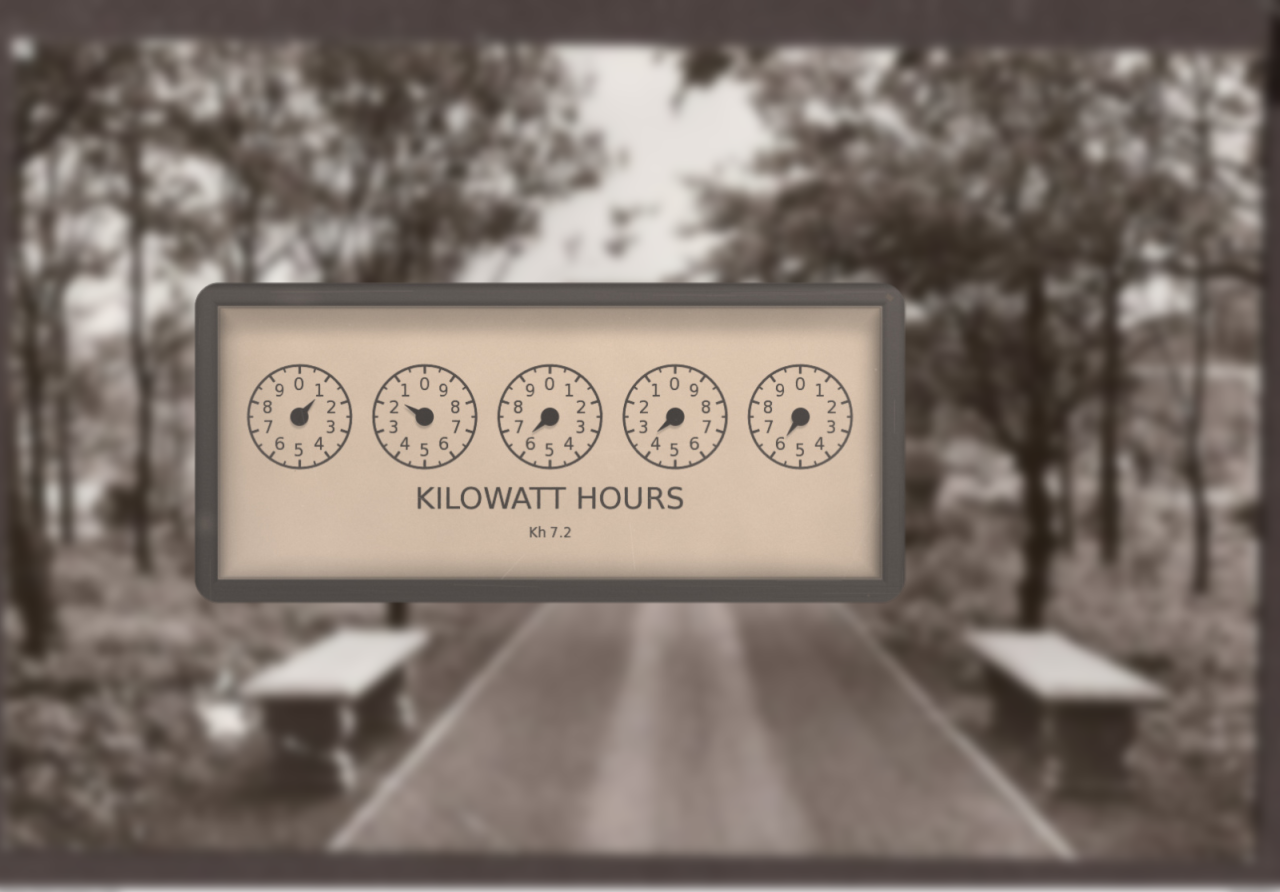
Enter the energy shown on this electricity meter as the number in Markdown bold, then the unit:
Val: **11636** kWh
